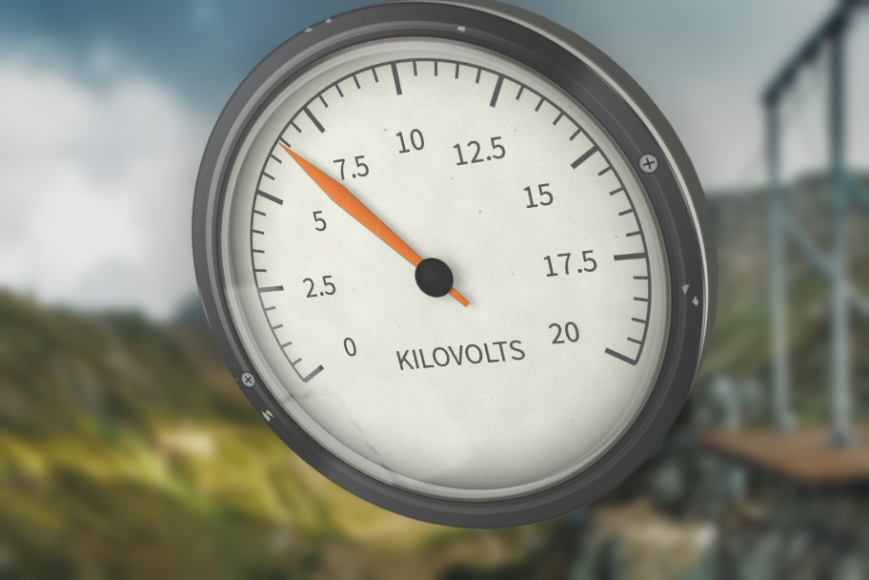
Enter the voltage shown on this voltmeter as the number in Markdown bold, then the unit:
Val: **6.5** kV
